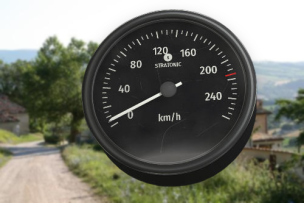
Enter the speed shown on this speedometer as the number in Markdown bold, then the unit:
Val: **5** km/h
